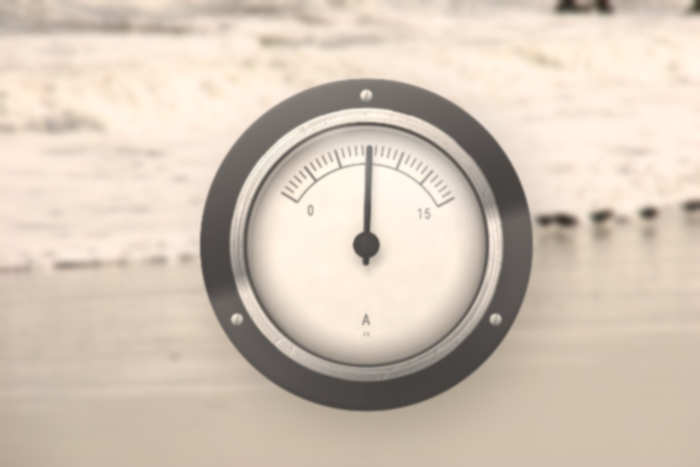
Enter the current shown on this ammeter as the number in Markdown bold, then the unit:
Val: **7.5** A
